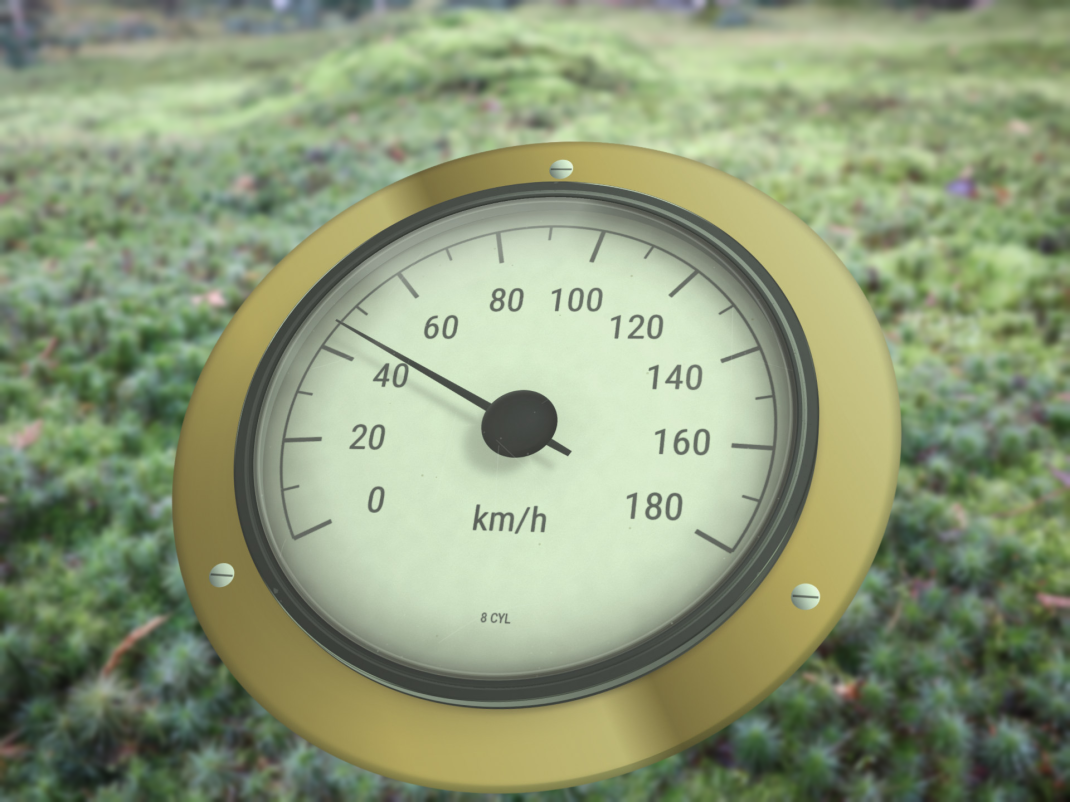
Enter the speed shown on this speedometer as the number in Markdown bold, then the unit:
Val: **45** km/h
